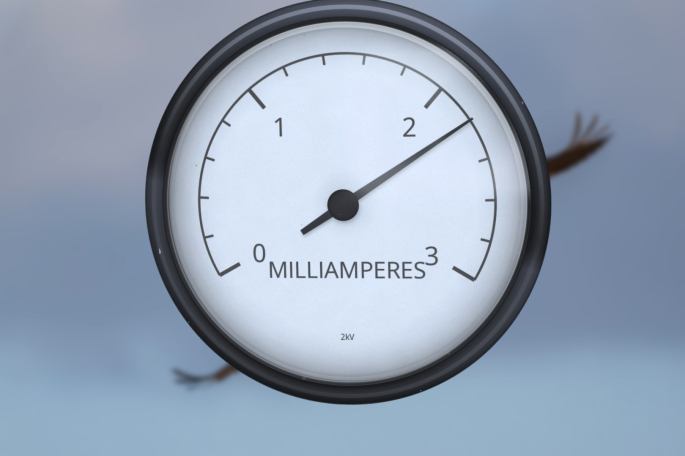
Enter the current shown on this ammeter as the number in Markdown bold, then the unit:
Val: **2.2** mA
